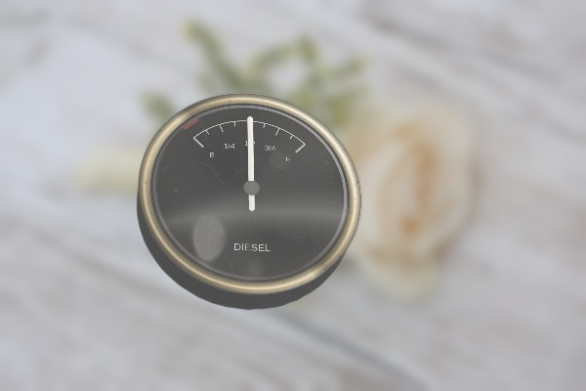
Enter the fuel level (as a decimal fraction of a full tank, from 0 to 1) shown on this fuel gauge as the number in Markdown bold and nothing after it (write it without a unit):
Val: **0.5**
